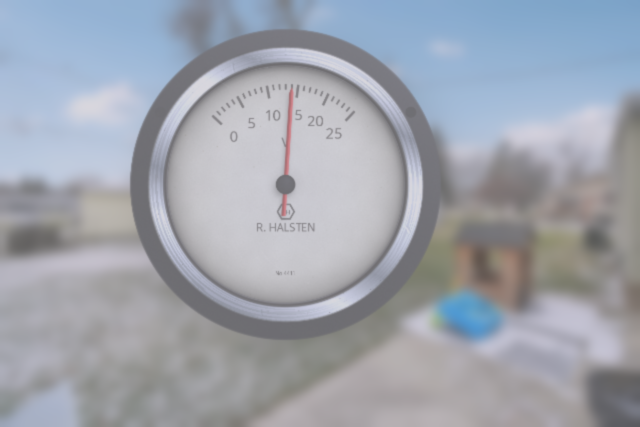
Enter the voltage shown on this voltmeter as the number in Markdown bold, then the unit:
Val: **14** V
